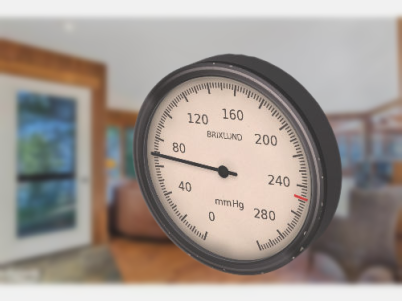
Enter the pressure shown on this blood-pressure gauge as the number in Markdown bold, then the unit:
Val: **70** mmHg
